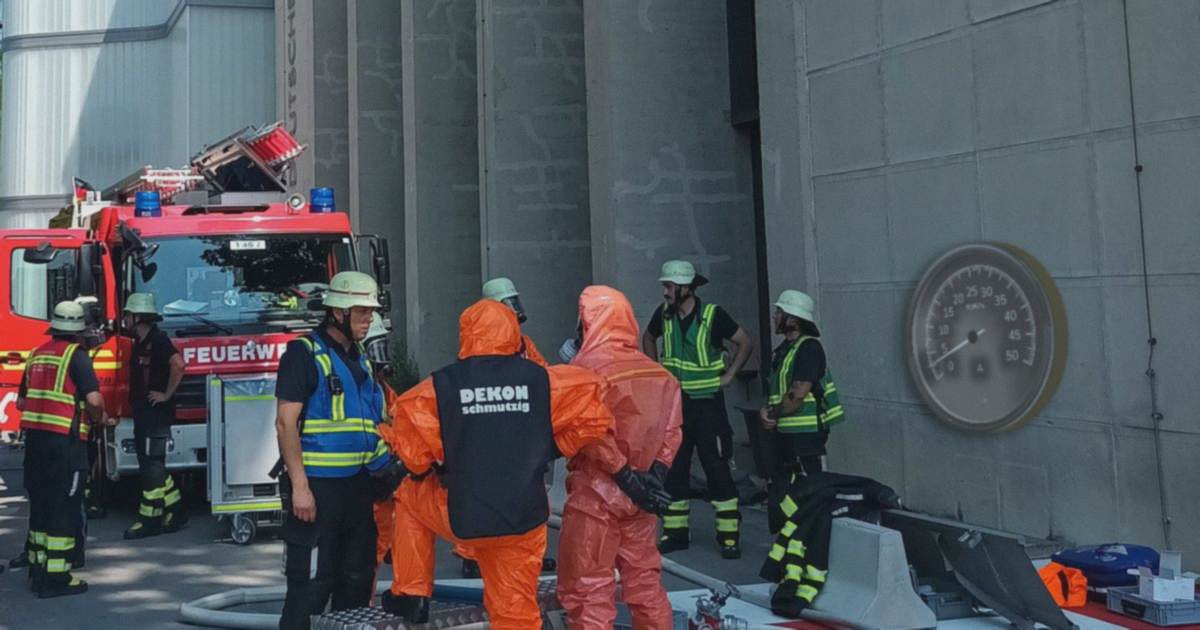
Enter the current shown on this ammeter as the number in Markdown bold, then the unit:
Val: **2.5** A
